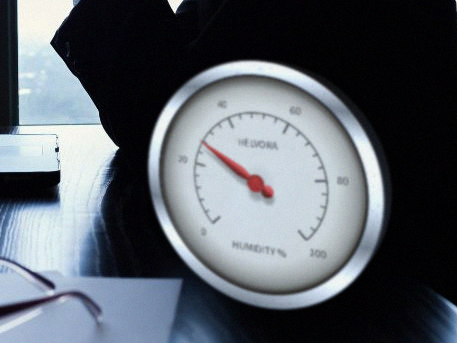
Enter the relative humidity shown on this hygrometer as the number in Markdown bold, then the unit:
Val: **28** %
